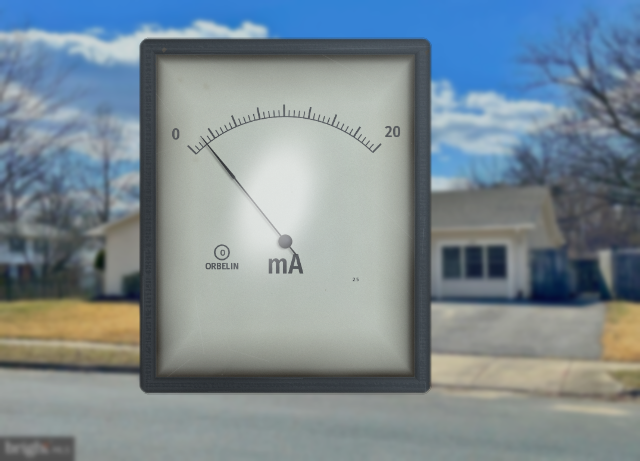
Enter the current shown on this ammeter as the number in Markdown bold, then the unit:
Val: **1.5** mA
